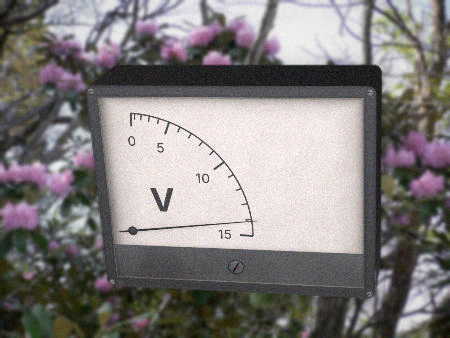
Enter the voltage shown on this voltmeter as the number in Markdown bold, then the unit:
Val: **14** V
